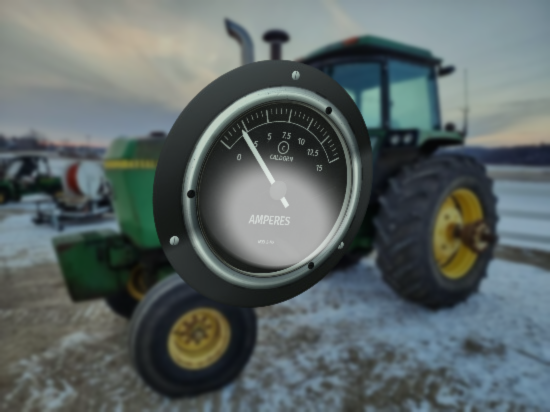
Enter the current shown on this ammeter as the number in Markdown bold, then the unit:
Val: **2** A
